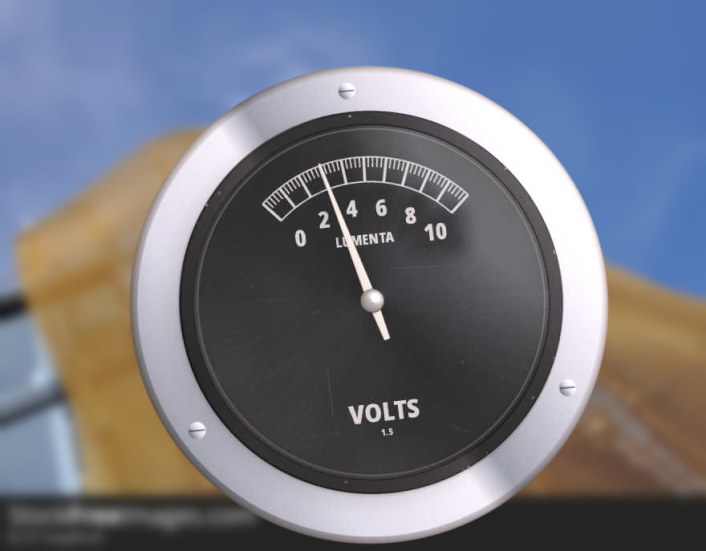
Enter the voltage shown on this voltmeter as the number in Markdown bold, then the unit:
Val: **3** V
